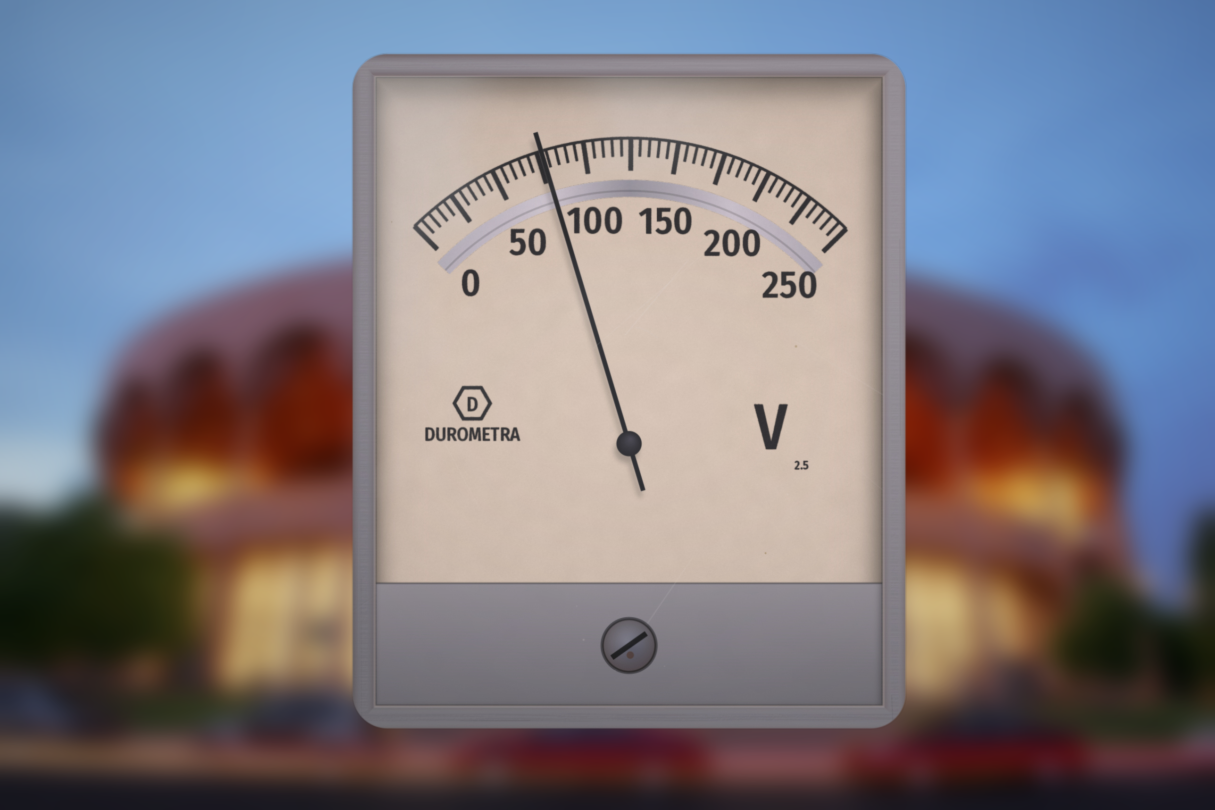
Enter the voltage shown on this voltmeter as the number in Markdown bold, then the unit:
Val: **77.5** V
